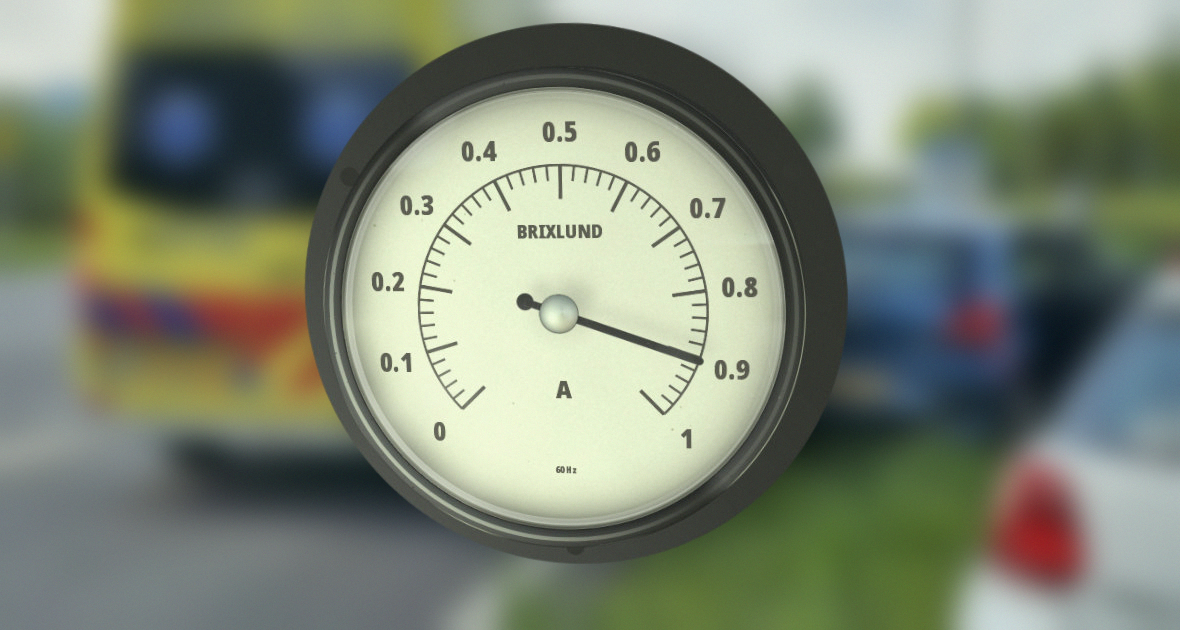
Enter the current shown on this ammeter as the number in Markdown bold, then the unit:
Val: **0.9** A
